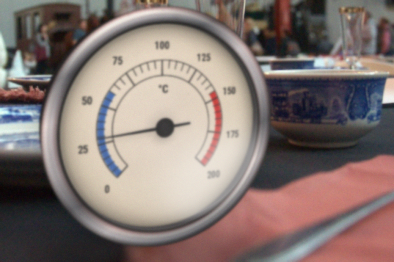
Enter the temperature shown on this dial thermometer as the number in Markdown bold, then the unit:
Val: **30** °C
